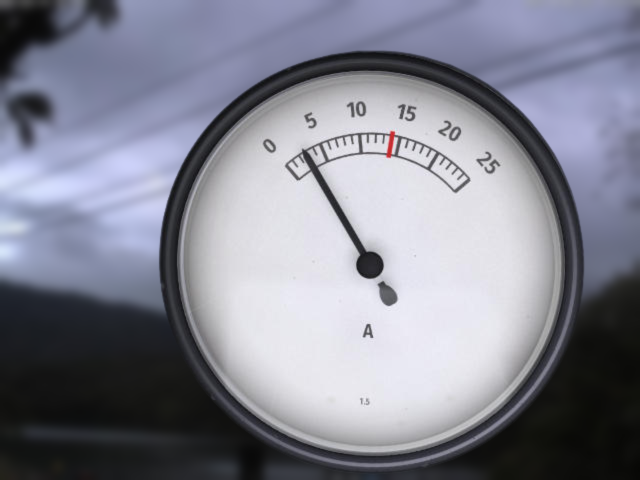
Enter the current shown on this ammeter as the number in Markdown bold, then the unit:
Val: **3** A
